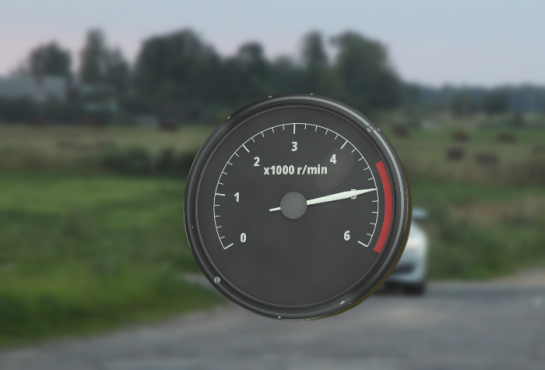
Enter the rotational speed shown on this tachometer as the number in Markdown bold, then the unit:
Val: **5000** rpm
